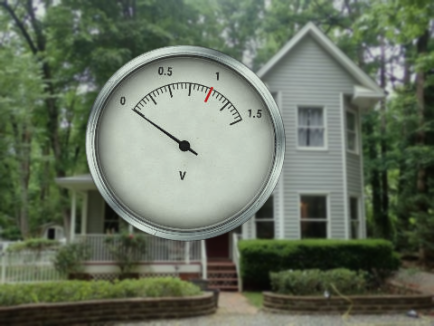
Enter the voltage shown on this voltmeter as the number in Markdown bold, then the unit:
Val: **0** V
